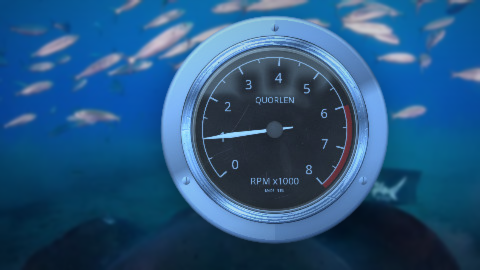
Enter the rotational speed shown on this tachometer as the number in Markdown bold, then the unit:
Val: **1000** rpm
